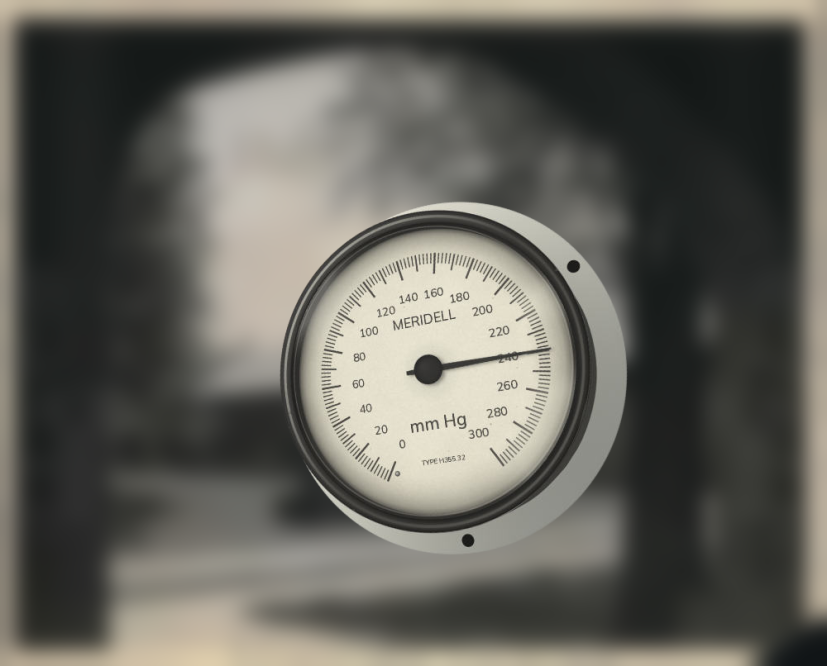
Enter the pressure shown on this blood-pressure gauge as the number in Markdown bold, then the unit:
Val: **240** mmHg
